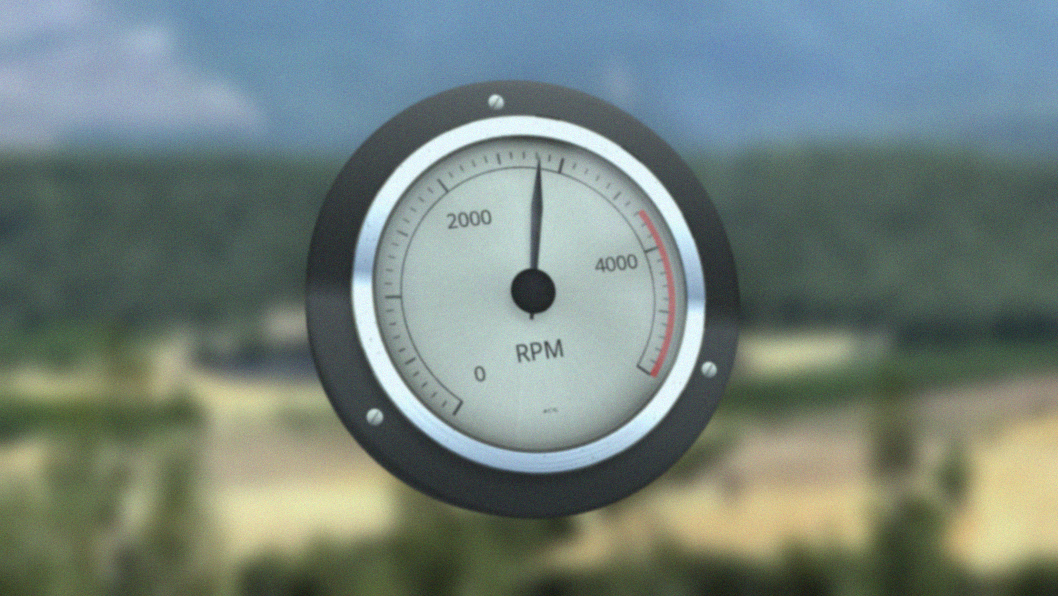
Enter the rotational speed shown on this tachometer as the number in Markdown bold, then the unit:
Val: **2800** rpm
